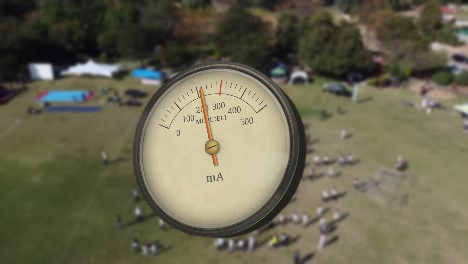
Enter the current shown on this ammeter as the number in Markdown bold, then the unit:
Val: **220** mA
